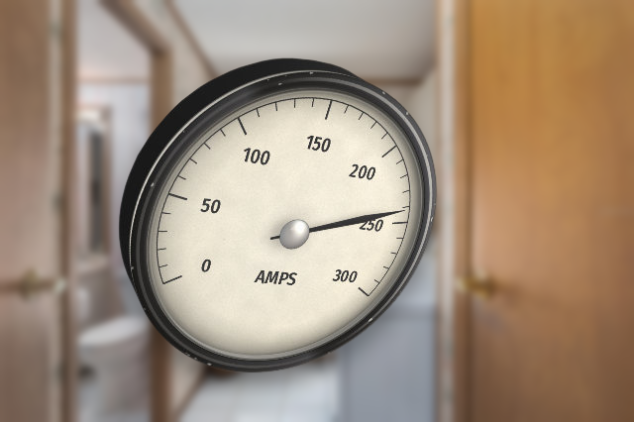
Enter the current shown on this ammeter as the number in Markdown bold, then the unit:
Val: **240** A
